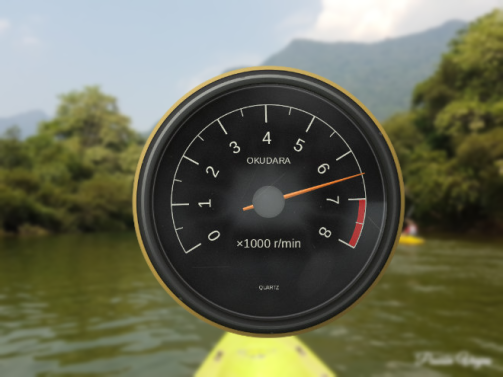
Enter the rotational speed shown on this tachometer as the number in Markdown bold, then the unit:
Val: **6500** rpm
